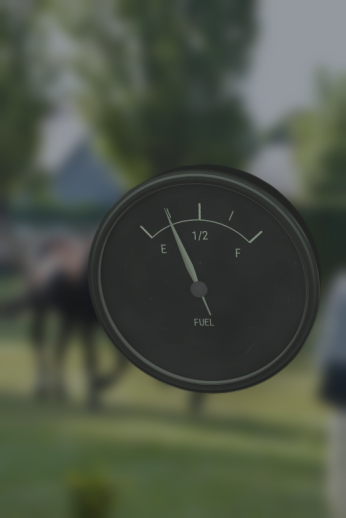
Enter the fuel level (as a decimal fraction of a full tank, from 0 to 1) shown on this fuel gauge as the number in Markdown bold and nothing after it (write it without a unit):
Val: **0.25**
